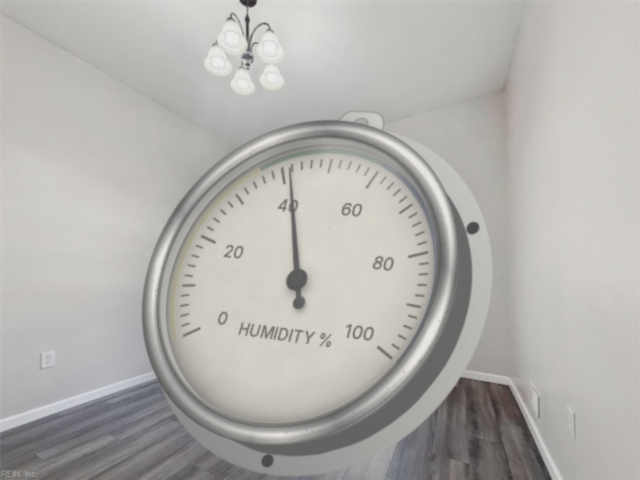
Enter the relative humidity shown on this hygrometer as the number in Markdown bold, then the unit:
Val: **42** %
